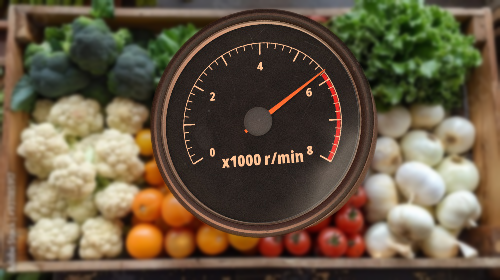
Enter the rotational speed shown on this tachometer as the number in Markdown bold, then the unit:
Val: **5800** rpm
